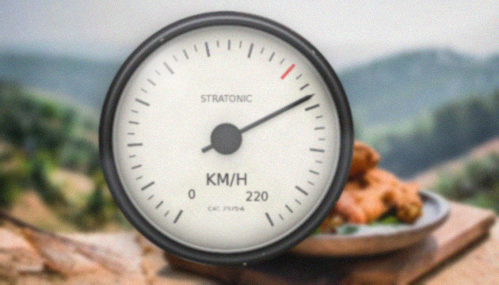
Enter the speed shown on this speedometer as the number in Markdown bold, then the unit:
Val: **155** km/h
